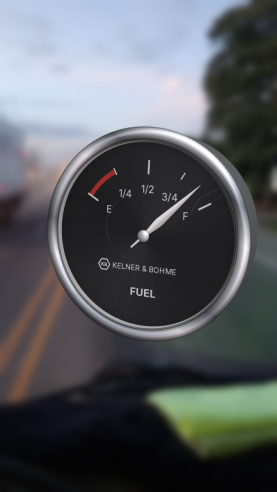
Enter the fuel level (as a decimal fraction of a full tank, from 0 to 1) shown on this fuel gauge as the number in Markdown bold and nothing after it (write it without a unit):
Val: **0.875**
